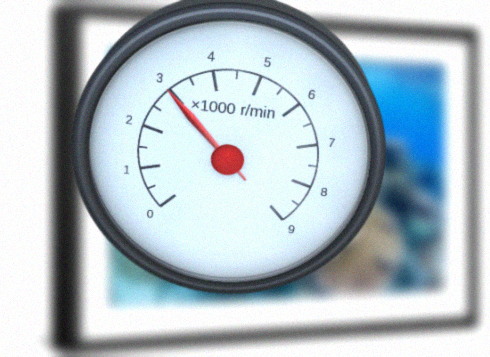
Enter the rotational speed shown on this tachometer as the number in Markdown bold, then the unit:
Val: **3000** rpm
